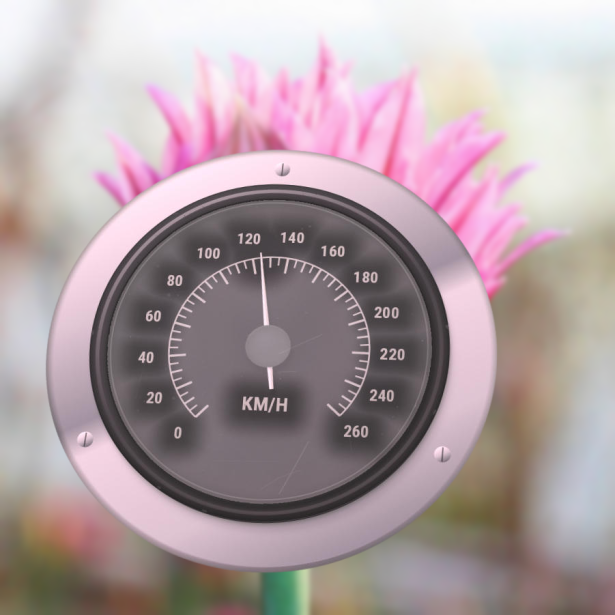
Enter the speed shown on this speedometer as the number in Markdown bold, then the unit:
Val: **125** km/h
